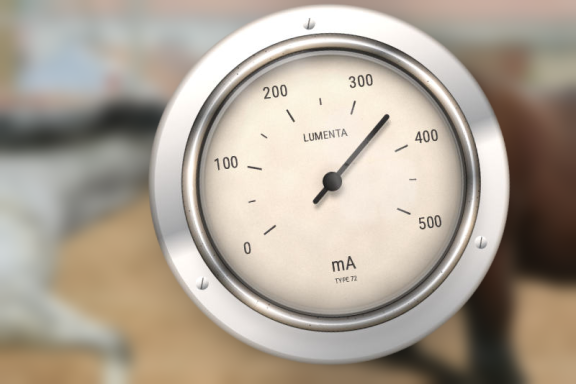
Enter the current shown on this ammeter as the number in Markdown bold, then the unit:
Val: **350** mA
